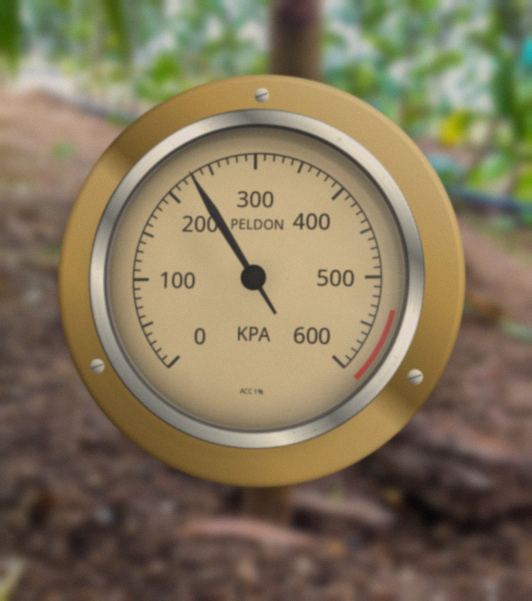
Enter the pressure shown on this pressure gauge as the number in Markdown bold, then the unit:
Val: **230** kPa
